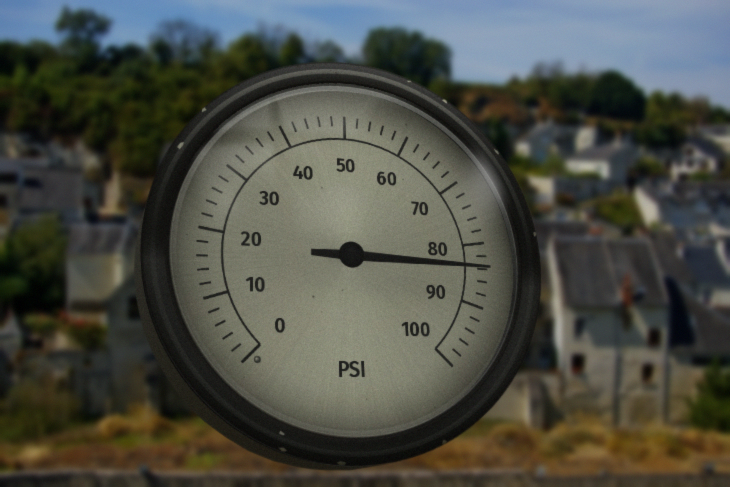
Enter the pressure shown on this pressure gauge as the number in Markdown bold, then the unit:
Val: **84** psi
